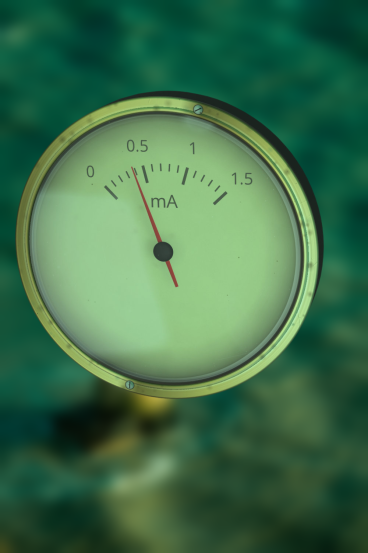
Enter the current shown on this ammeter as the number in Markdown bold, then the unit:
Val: **0.4** mA
